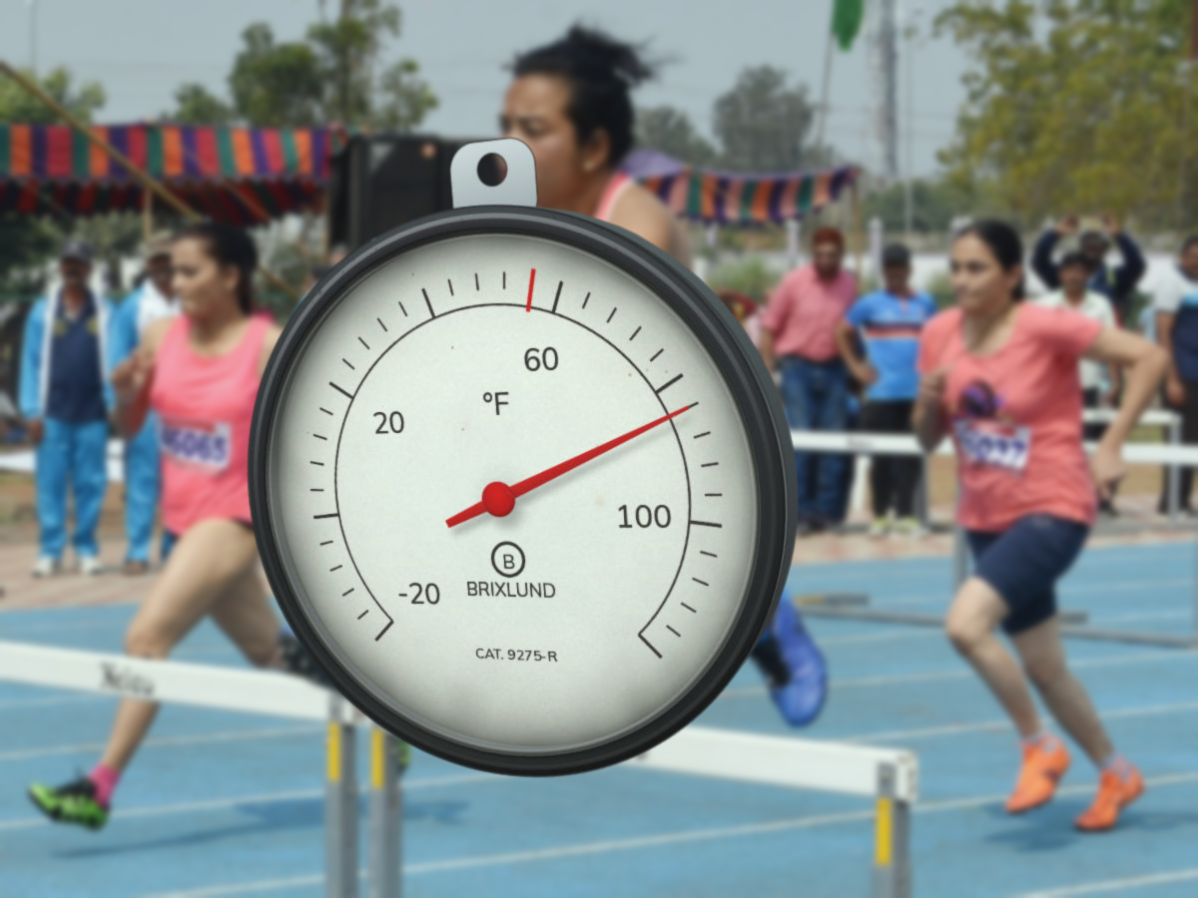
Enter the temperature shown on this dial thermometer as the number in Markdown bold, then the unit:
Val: **84** °F
